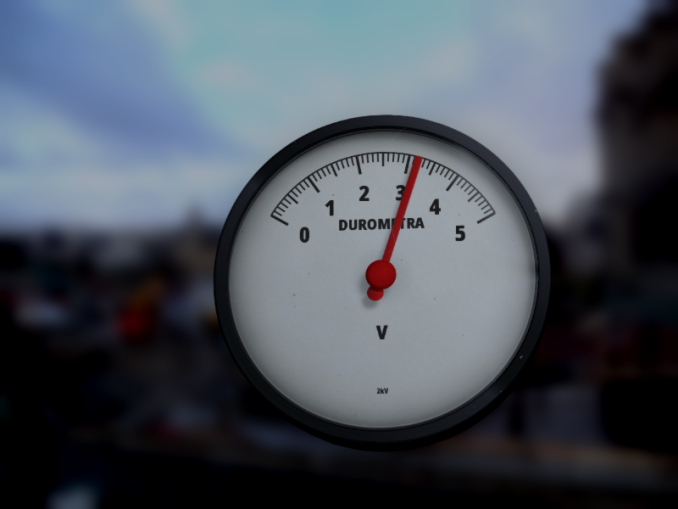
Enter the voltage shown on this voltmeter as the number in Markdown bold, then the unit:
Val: **3.2** V
